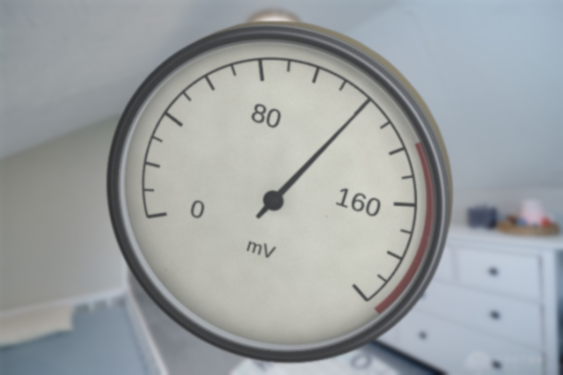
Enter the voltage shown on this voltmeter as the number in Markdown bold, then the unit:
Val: **120** mV
